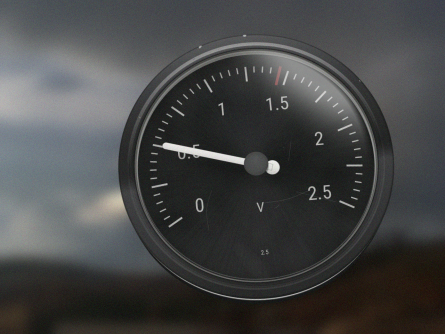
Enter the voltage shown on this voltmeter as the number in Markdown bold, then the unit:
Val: **0.5** V
